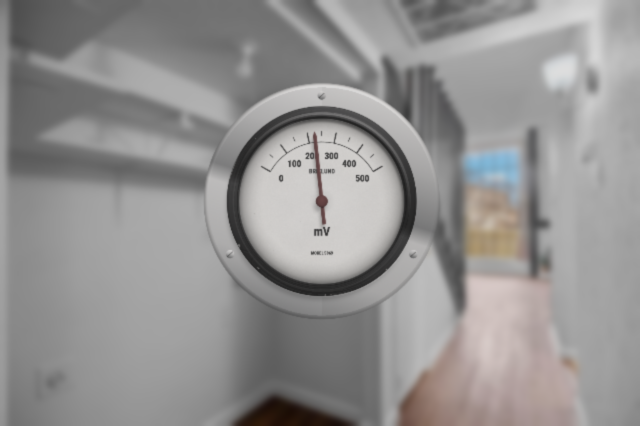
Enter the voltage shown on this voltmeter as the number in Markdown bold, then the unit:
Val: **225** mV
